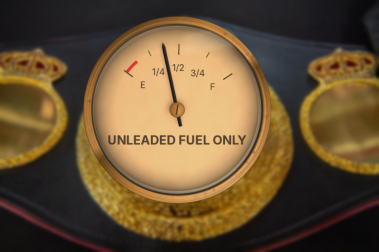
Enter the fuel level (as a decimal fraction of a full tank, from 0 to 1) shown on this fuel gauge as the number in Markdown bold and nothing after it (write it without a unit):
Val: **0.375**
